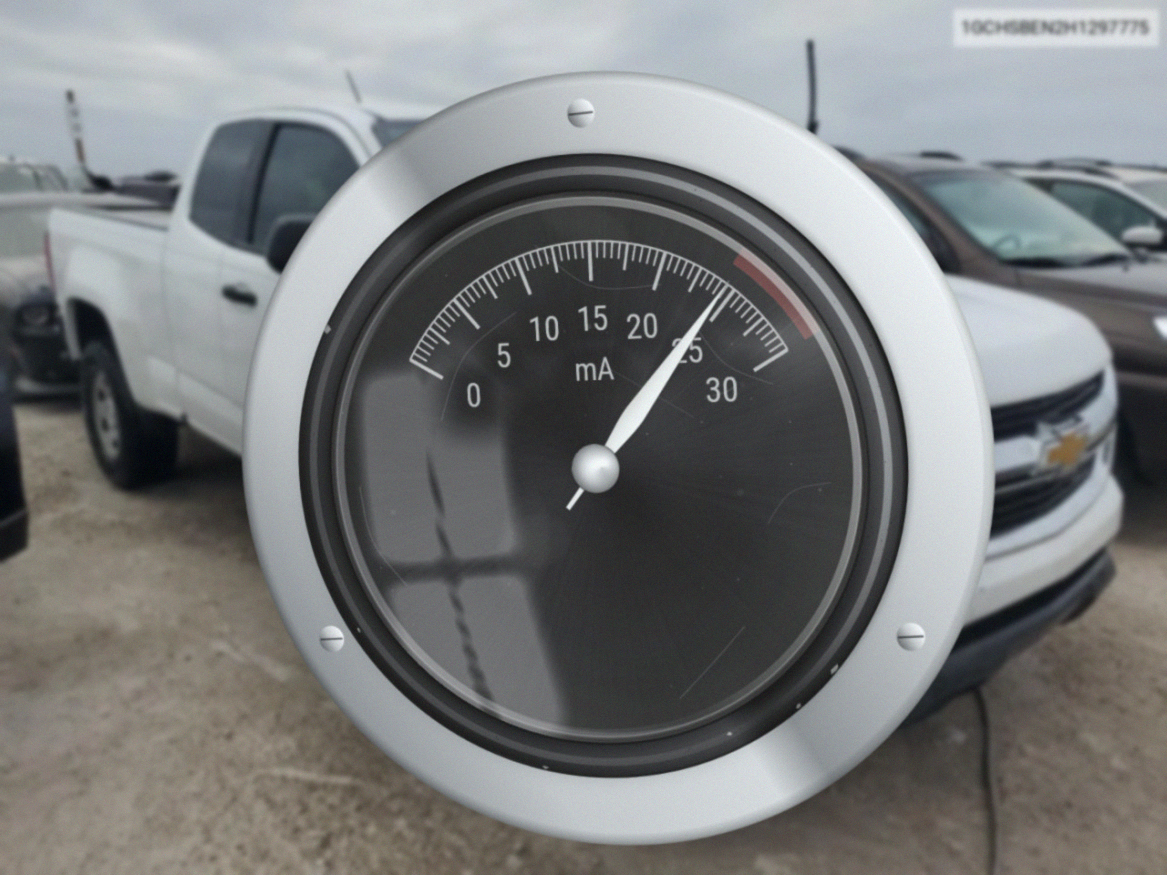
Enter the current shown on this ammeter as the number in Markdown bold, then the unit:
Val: **24.5** mA
